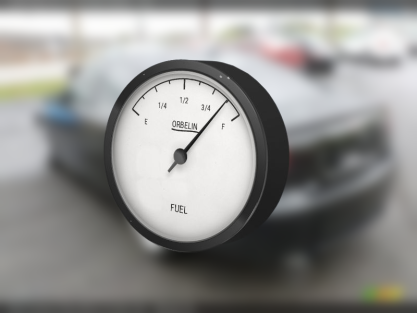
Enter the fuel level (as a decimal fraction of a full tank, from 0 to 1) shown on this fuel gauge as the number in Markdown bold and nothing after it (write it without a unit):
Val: **0.875**
